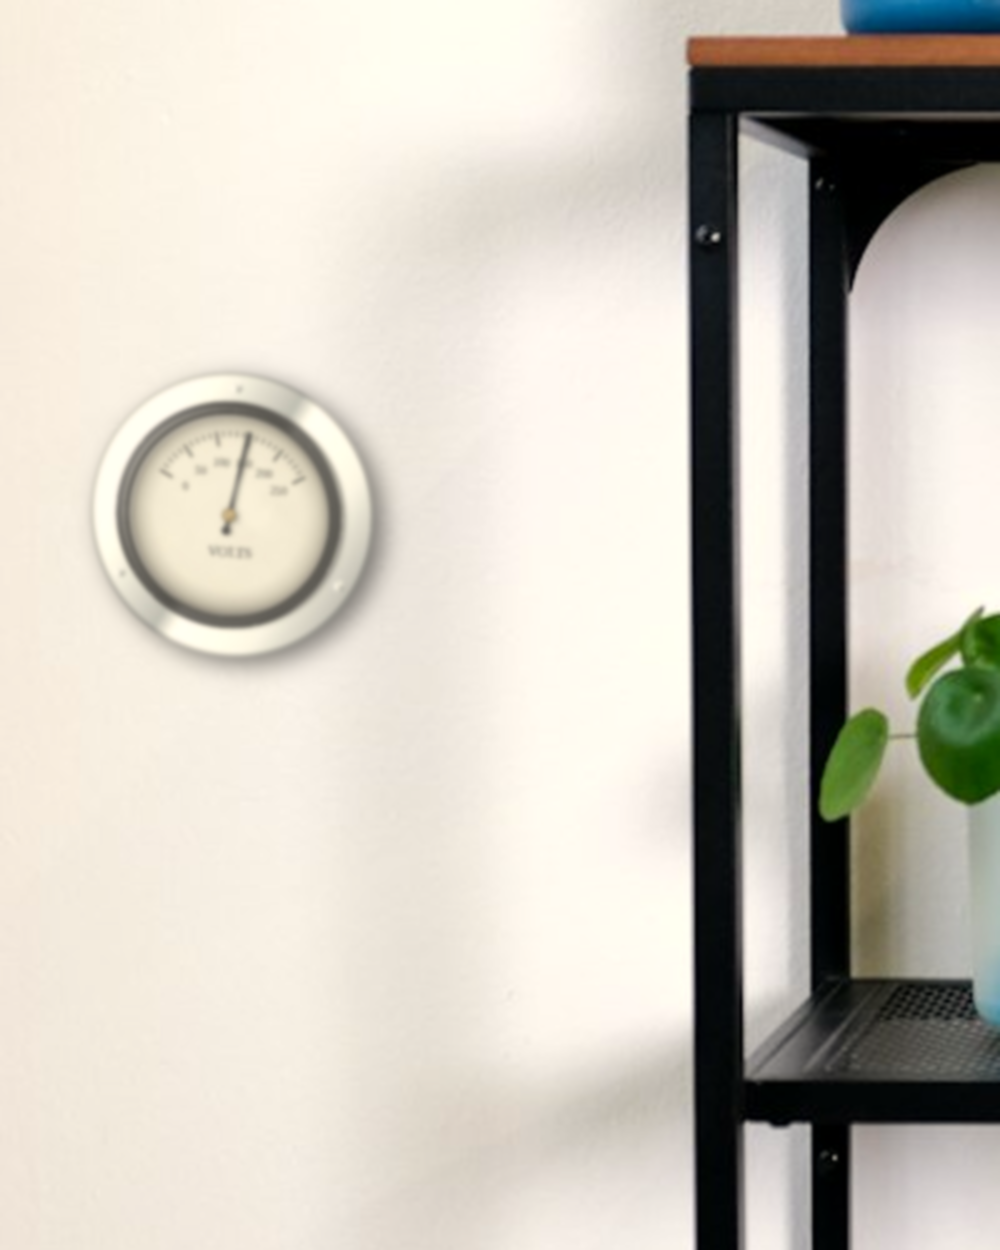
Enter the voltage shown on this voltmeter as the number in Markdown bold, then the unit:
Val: **150** V
